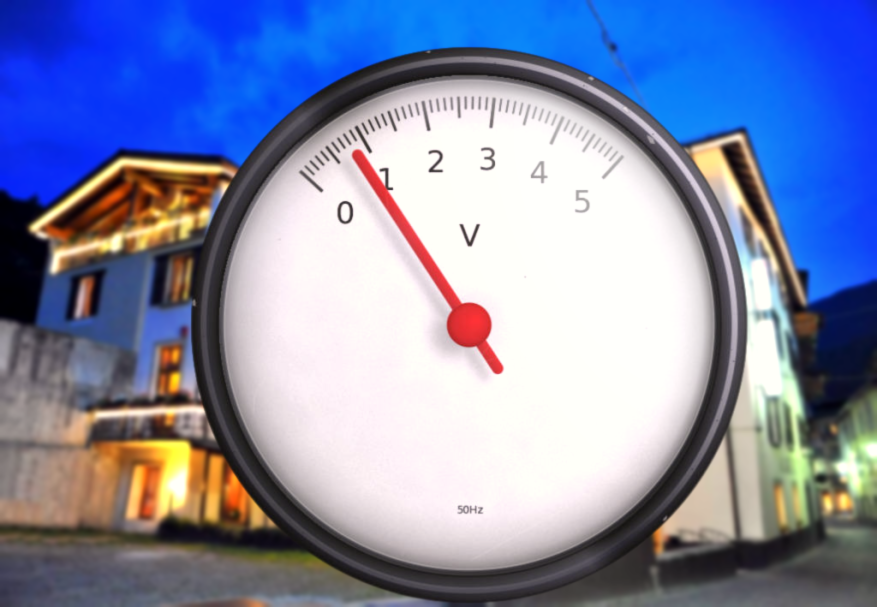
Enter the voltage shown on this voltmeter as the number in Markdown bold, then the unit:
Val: **0.8** V
